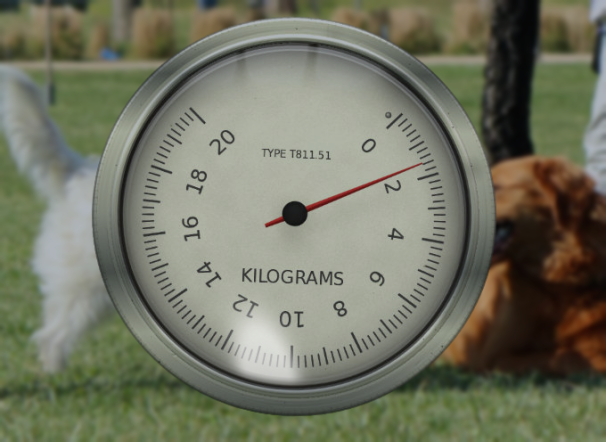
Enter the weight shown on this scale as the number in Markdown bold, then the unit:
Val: **1.6** kg
